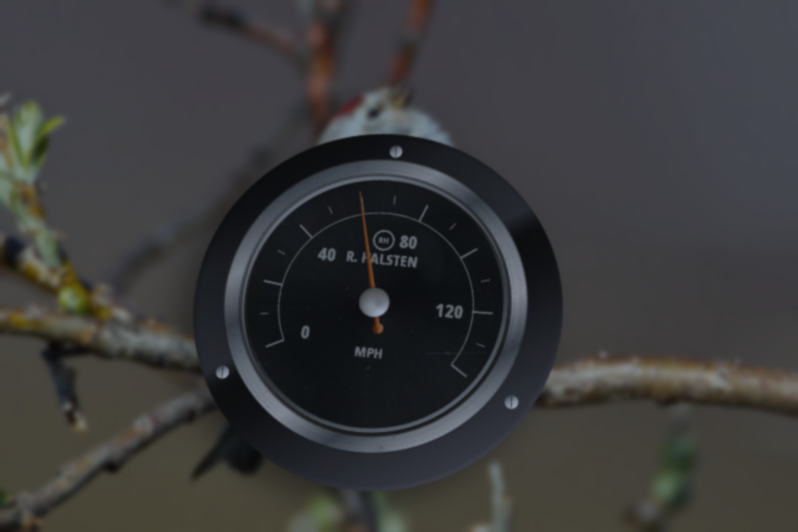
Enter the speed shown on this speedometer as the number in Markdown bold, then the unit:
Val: **60** mph
